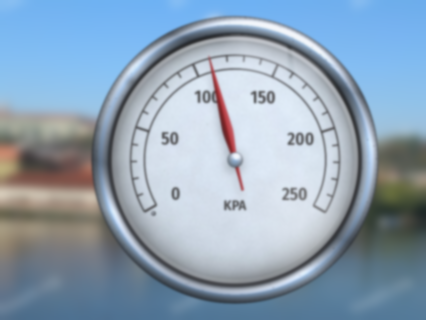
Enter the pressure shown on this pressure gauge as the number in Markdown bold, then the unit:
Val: **110** kPa
